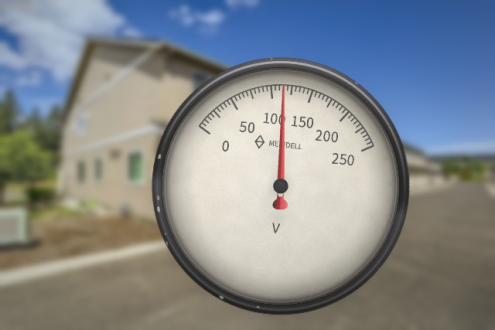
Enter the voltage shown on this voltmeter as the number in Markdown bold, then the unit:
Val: **115** V
